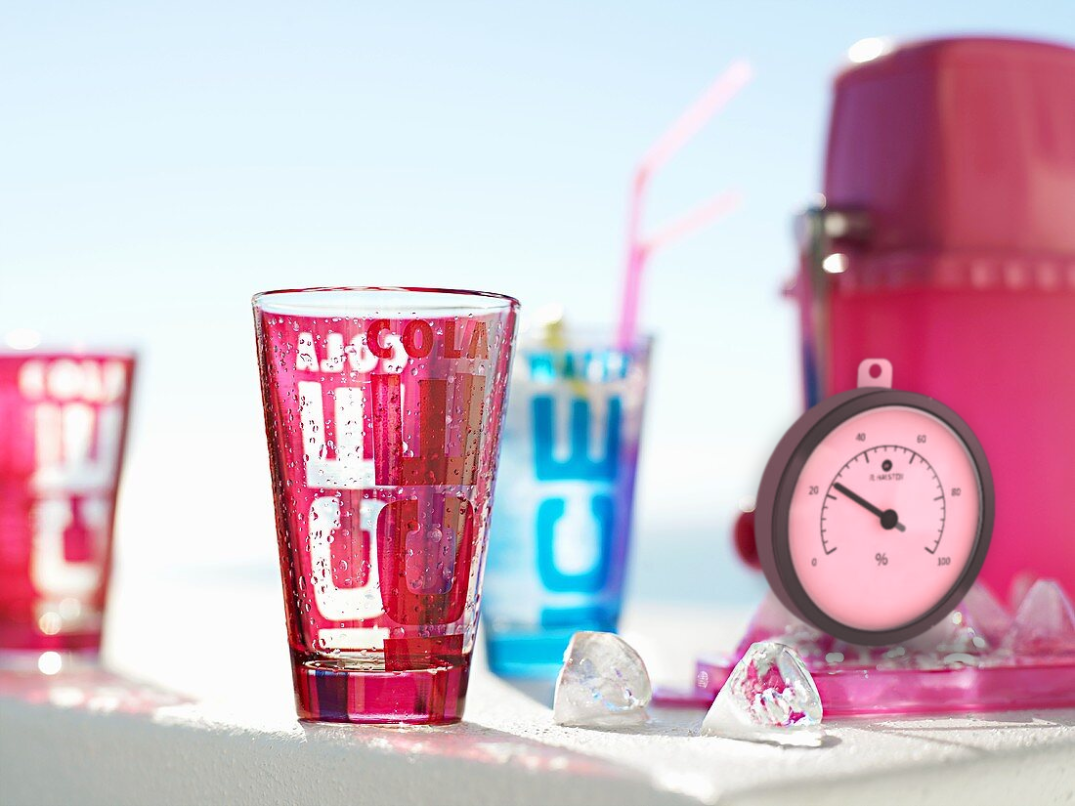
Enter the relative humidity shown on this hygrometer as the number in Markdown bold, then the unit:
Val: **24** %
